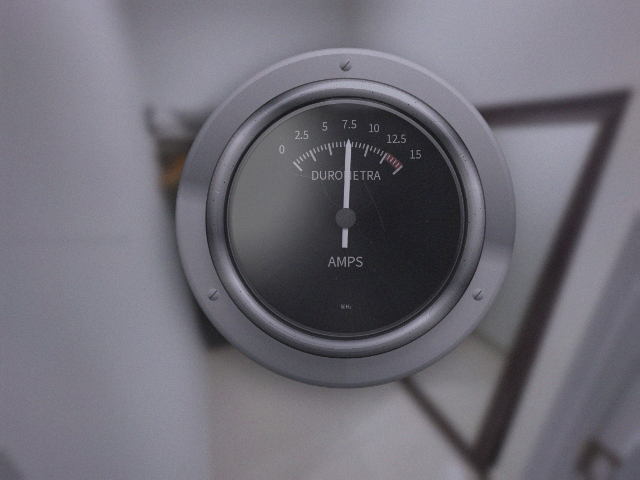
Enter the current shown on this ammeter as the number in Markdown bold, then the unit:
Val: **7.5** A
